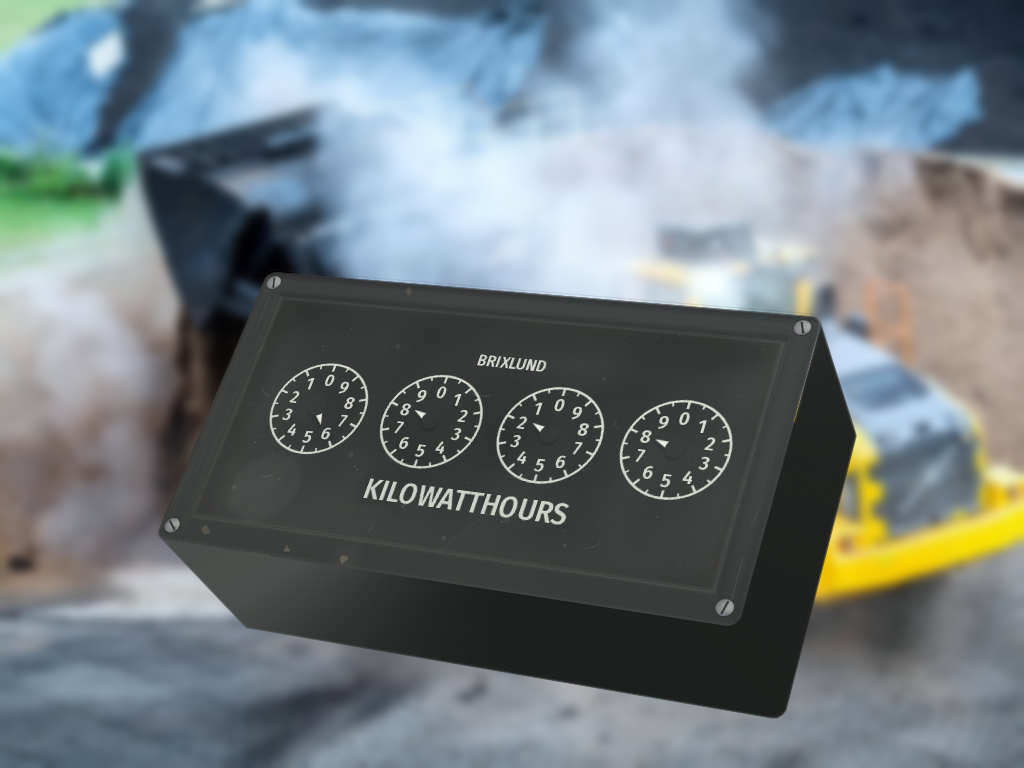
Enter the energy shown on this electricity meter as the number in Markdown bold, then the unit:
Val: **5818** kWh
